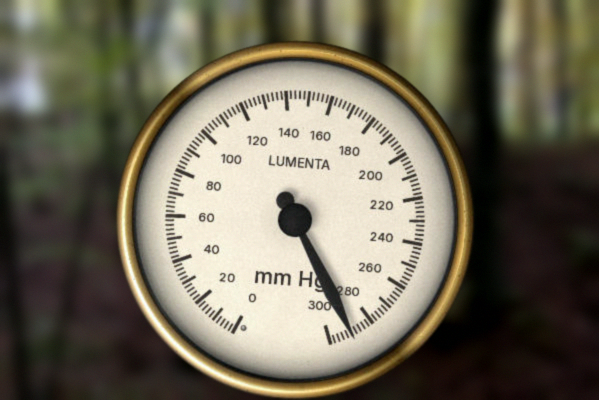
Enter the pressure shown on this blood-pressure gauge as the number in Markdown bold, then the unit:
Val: **290** mmHg
